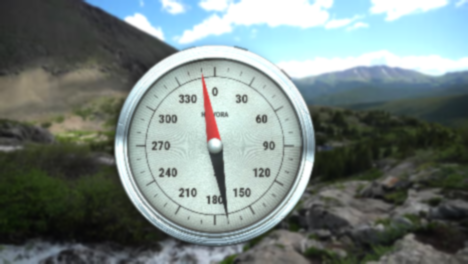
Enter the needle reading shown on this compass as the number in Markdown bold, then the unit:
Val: **350** °
